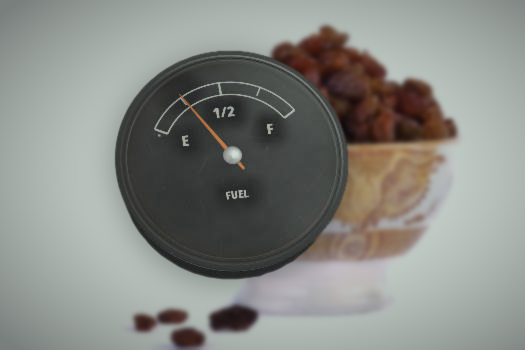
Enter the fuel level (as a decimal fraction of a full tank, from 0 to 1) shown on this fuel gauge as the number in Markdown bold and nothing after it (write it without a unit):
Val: **0.25**
